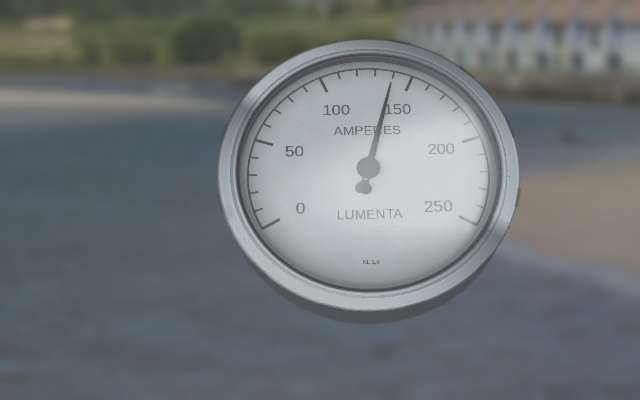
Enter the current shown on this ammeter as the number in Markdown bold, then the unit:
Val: **140** A
